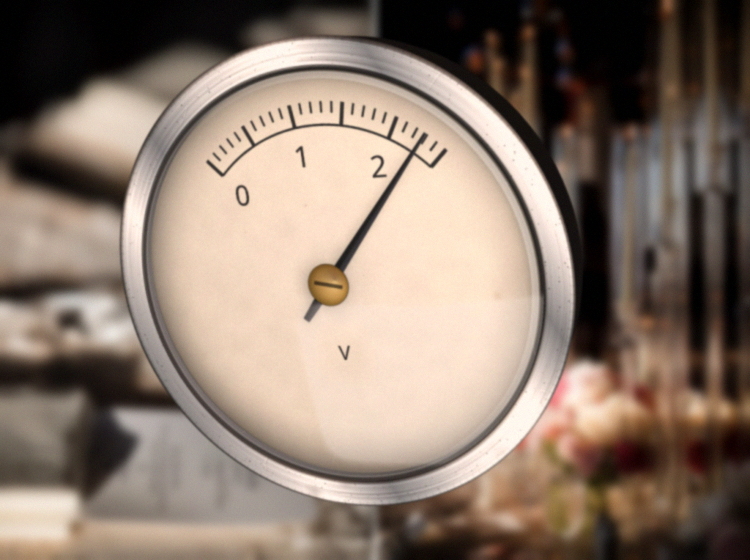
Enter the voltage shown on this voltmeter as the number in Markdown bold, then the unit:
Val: **2.3** V
